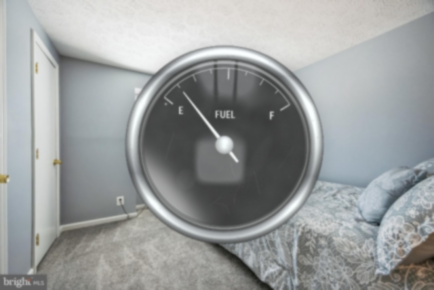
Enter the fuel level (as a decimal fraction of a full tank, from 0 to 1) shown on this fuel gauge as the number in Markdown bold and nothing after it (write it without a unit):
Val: **0.125**
